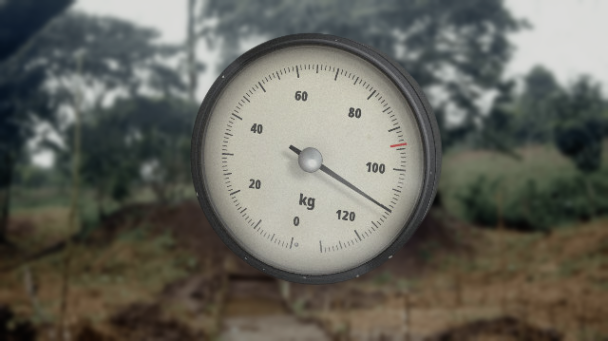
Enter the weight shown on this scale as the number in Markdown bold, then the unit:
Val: **110** kg
